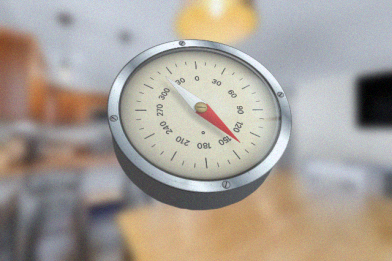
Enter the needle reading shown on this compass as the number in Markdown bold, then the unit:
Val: **140** °
